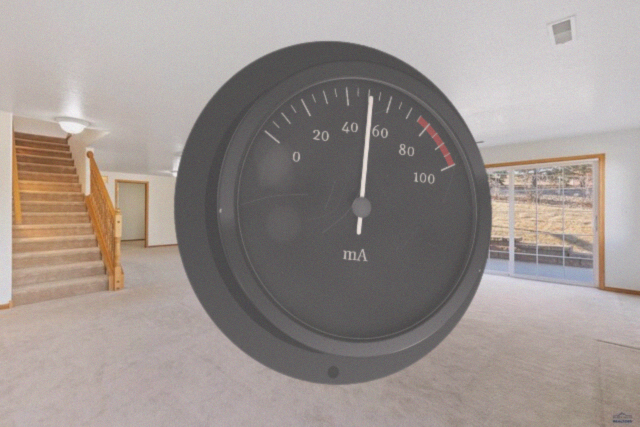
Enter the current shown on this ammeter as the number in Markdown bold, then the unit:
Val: **50** mA
